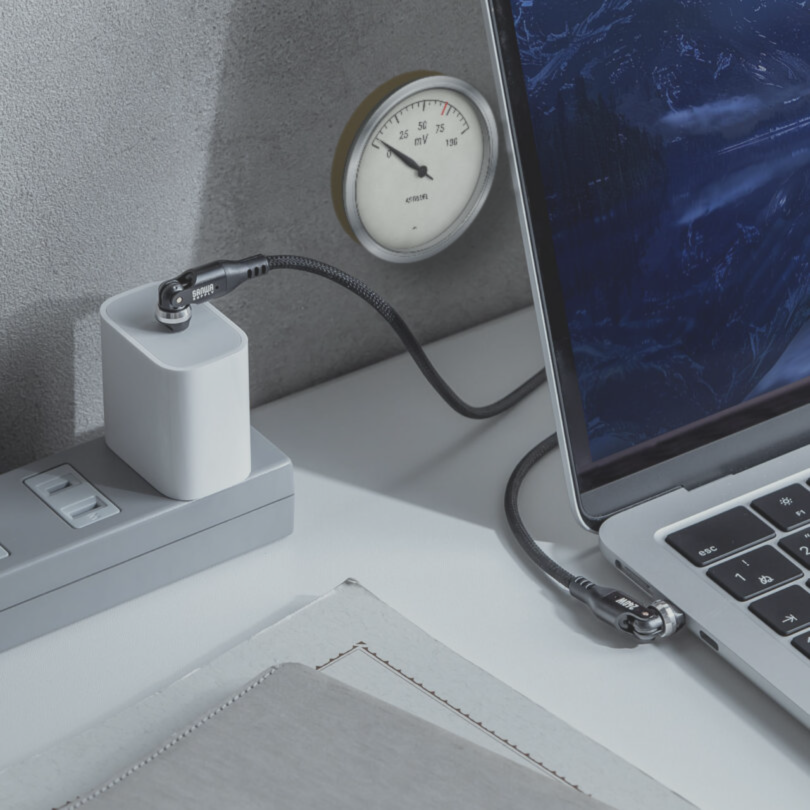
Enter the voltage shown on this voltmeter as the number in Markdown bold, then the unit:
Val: **5** mV
